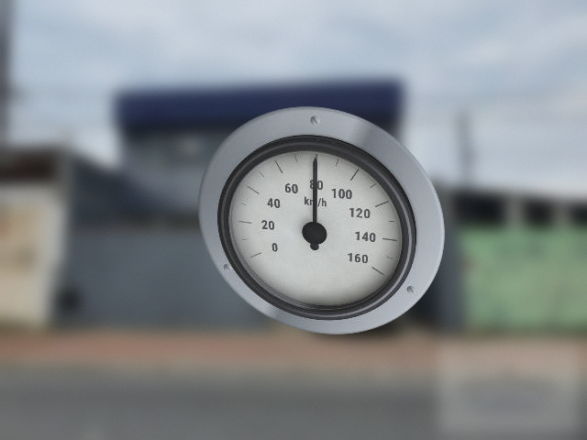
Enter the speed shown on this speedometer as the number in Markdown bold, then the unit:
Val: **80** km/h
